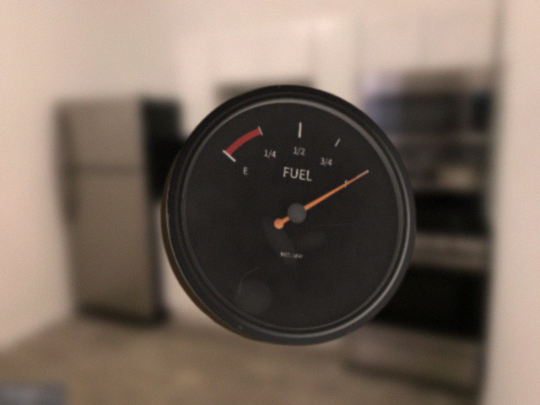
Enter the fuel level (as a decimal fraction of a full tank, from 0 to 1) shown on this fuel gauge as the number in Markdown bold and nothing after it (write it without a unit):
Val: **1**
